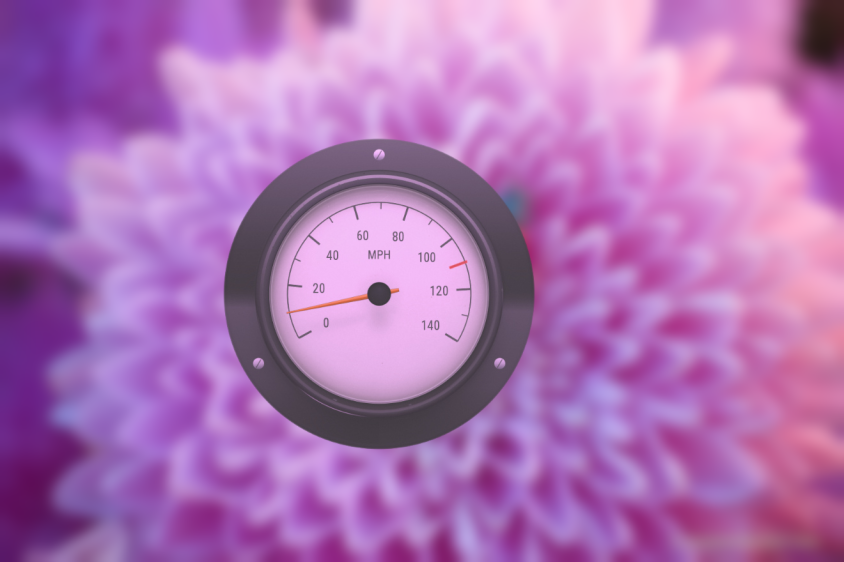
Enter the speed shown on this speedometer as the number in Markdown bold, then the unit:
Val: **10** mph
